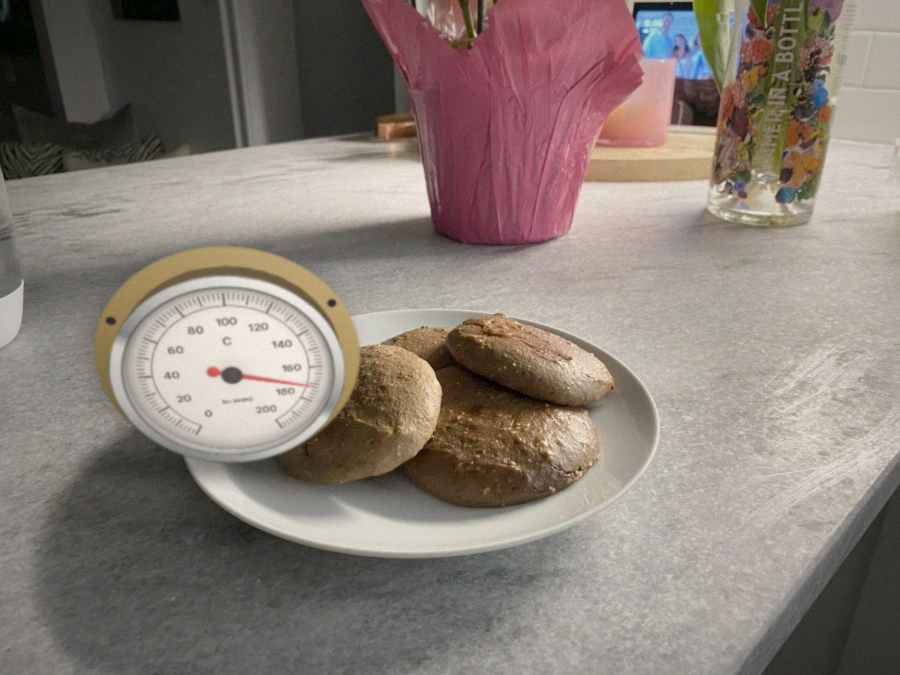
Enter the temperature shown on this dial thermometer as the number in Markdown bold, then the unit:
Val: **170** °C
